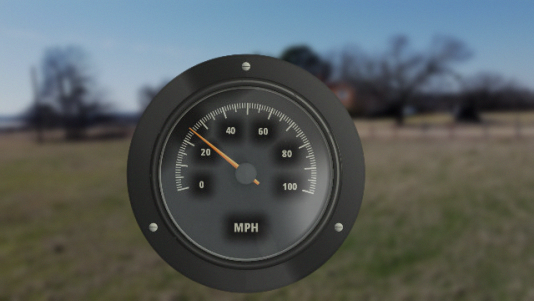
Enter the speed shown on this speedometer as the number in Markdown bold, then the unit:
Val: **25** mph
